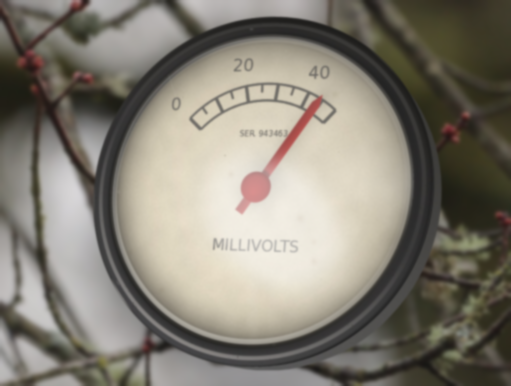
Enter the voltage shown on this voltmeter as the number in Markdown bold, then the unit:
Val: **45** mV
